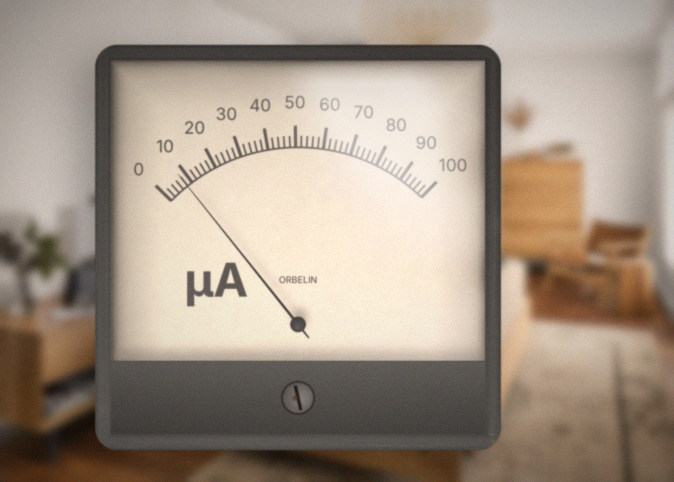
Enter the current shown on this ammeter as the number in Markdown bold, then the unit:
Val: **8** µA
